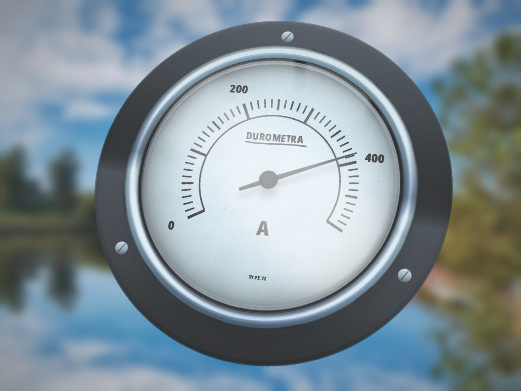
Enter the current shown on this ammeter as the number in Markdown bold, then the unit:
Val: **390** A
